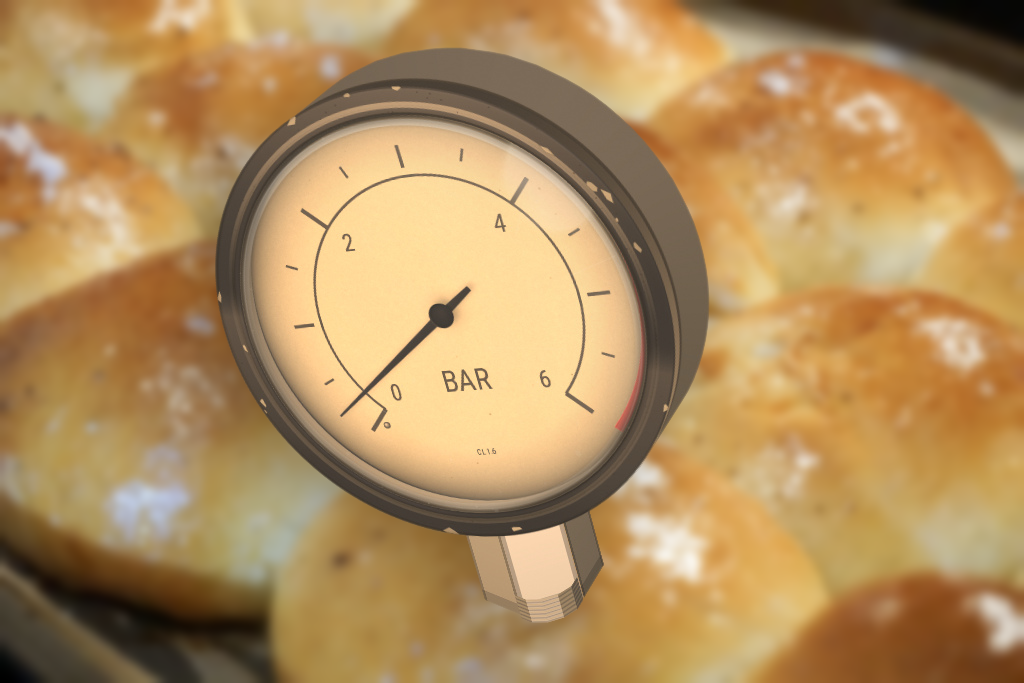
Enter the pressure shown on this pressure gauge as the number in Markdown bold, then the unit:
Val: **0.25** bar
